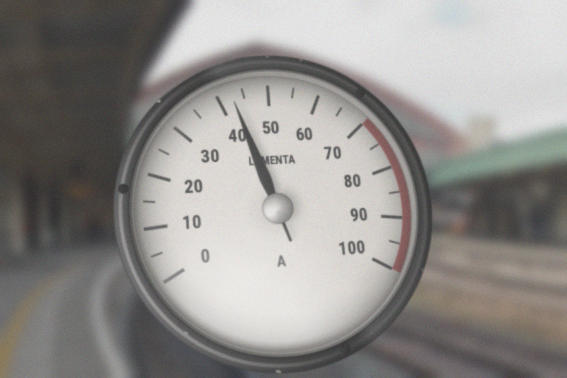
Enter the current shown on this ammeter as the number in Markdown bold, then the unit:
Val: **42.5** A
